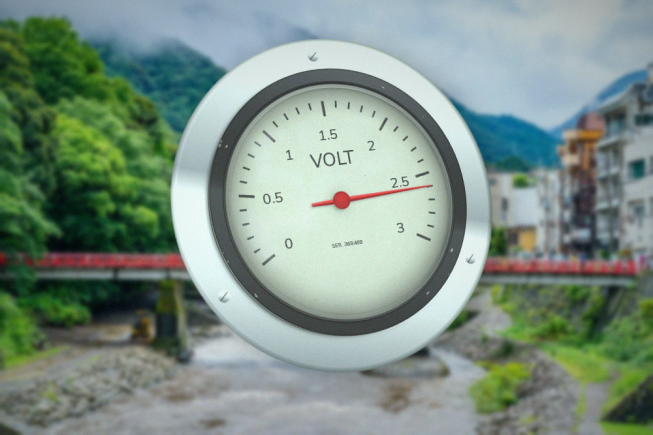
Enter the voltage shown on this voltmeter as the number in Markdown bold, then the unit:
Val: **2.6** V
